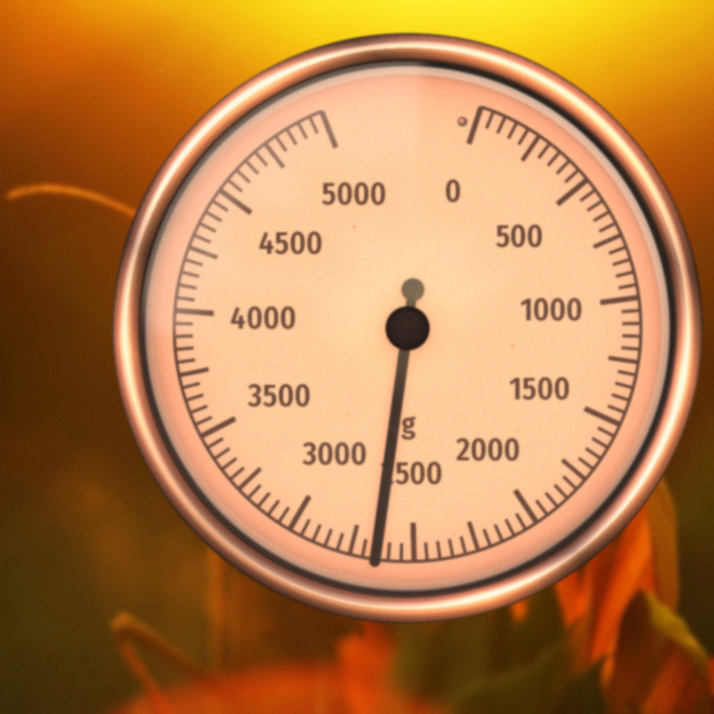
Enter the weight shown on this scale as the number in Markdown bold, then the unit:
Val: **2650** g
